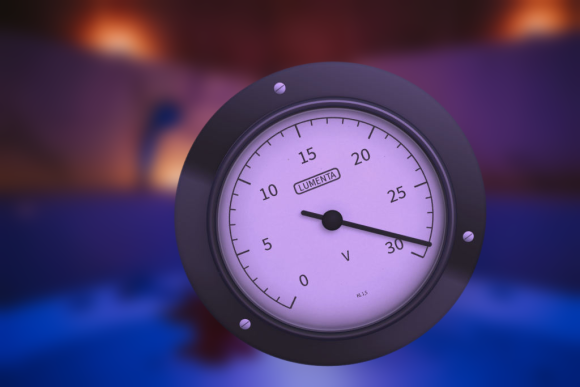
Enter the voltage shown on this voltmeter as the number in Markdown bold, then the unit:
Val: **29** V
